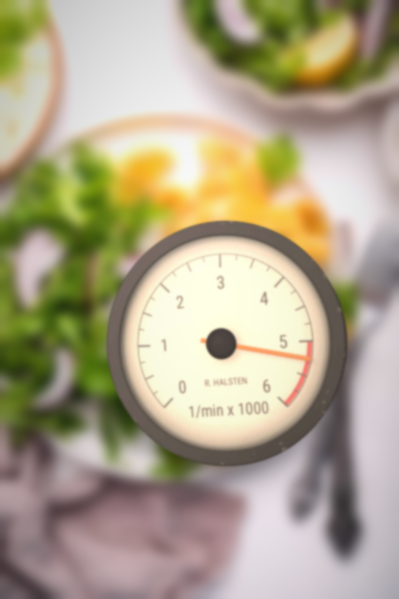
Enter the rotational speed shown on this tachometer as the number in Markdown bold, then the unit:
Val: **5250** rpm
